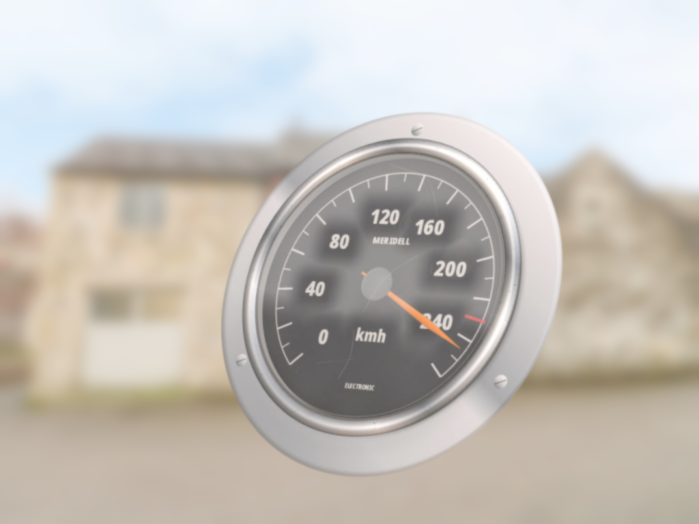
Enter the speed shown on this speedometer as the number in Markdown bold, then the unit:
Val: **245** km/h
